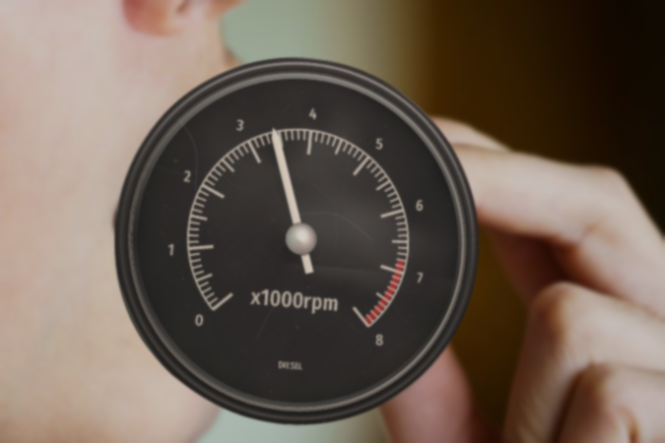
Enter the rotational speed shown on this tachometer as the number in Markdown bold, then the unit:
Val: **3400** rpm
